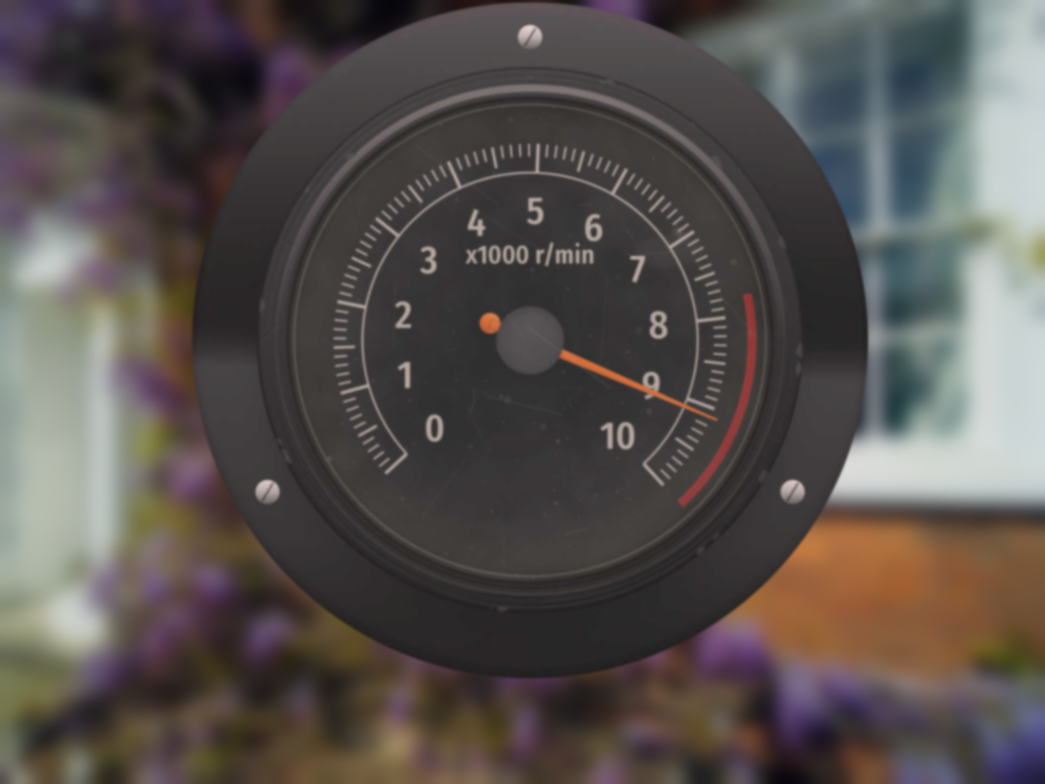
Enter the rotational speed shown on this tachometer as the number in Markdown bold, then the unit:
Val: **9100** rpm
